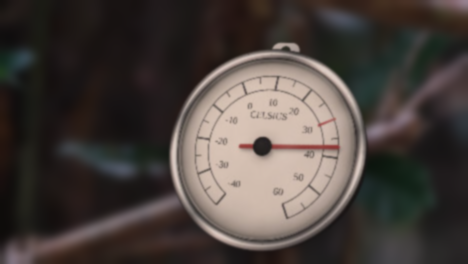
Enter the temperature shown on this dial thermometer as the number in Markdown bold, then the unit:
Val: **37.5** °C
